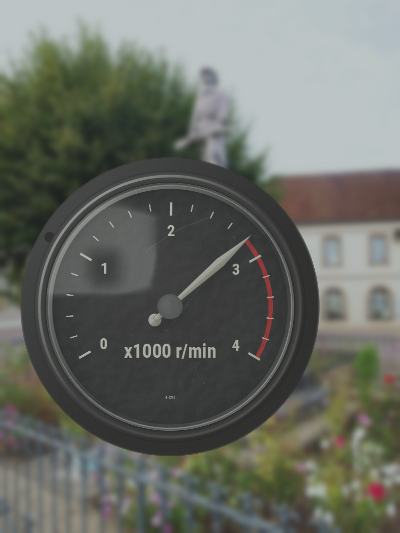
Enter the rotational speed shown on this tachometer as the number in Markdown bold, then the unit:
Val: **2800** rpm
